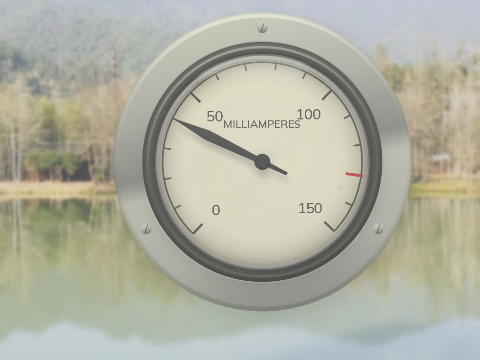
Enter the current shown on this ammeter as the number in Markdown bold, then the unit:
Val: **40** mA
